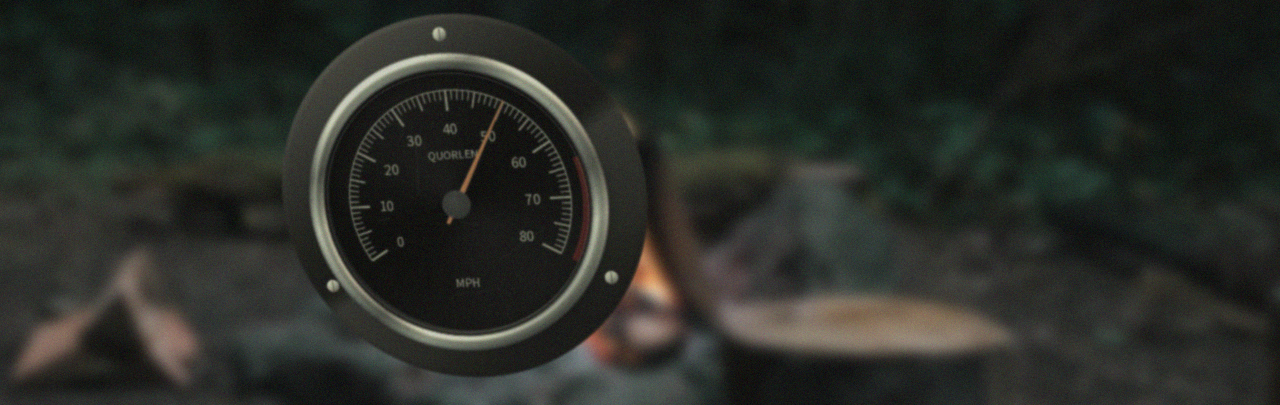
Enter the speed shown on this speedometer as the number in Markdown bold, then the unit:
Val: **50** mph
